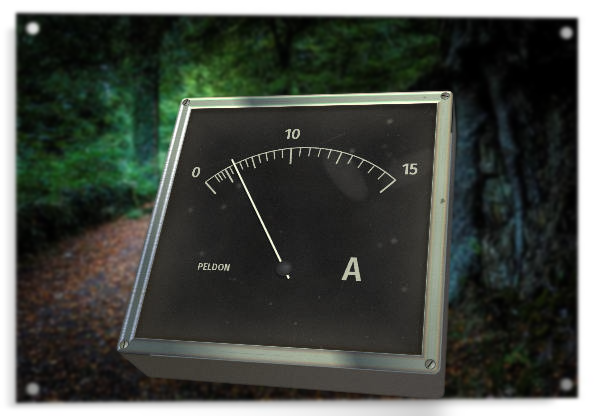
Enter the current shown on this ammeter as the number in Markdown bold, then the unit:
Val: **6** A
